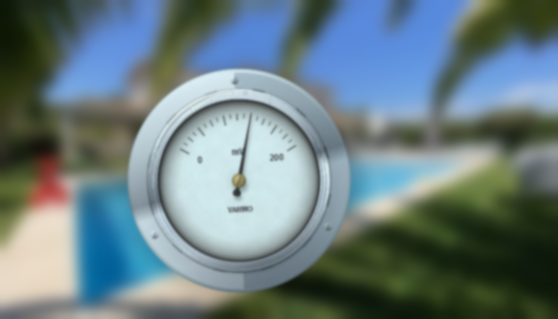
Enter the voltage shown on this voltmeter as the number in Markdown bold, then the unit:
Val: **120** mV
